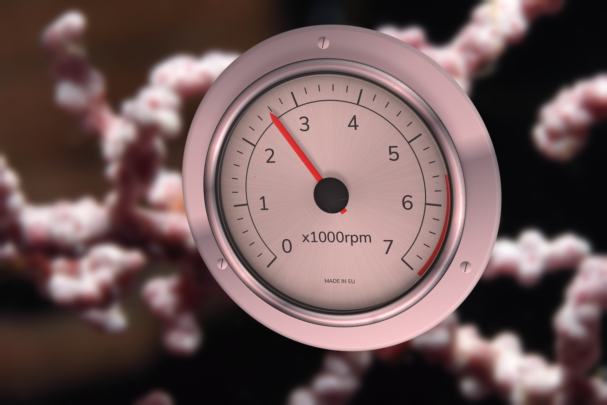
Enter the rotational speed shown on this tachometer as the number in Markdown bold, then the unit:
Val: **2600** rpm
